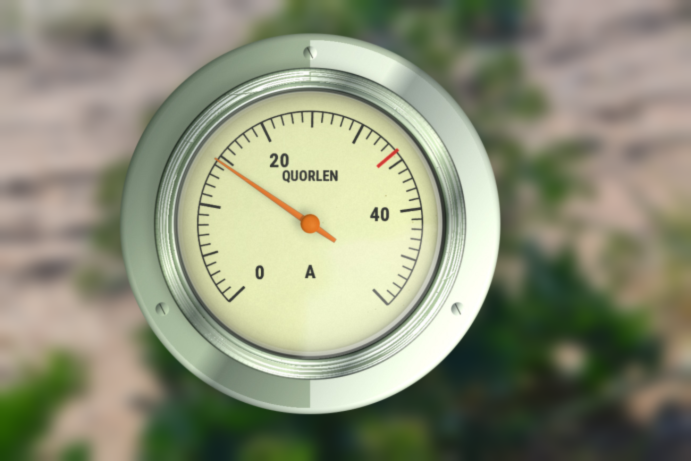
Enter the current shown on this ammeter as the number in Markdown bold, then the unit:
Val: **14.5** A
